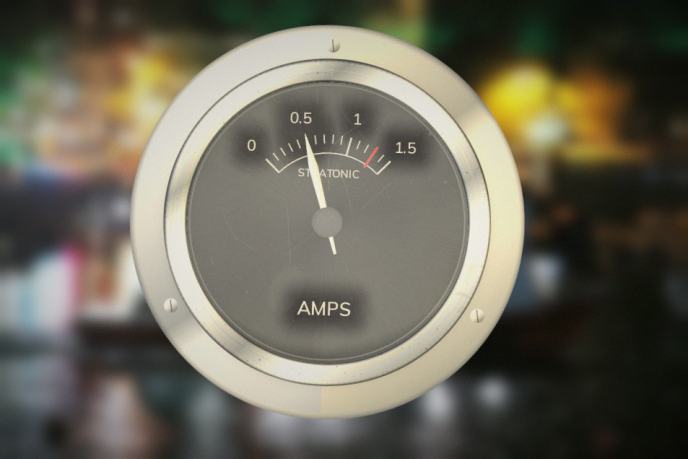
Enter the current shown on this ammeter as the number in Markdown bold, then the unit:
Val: **0.5** A
